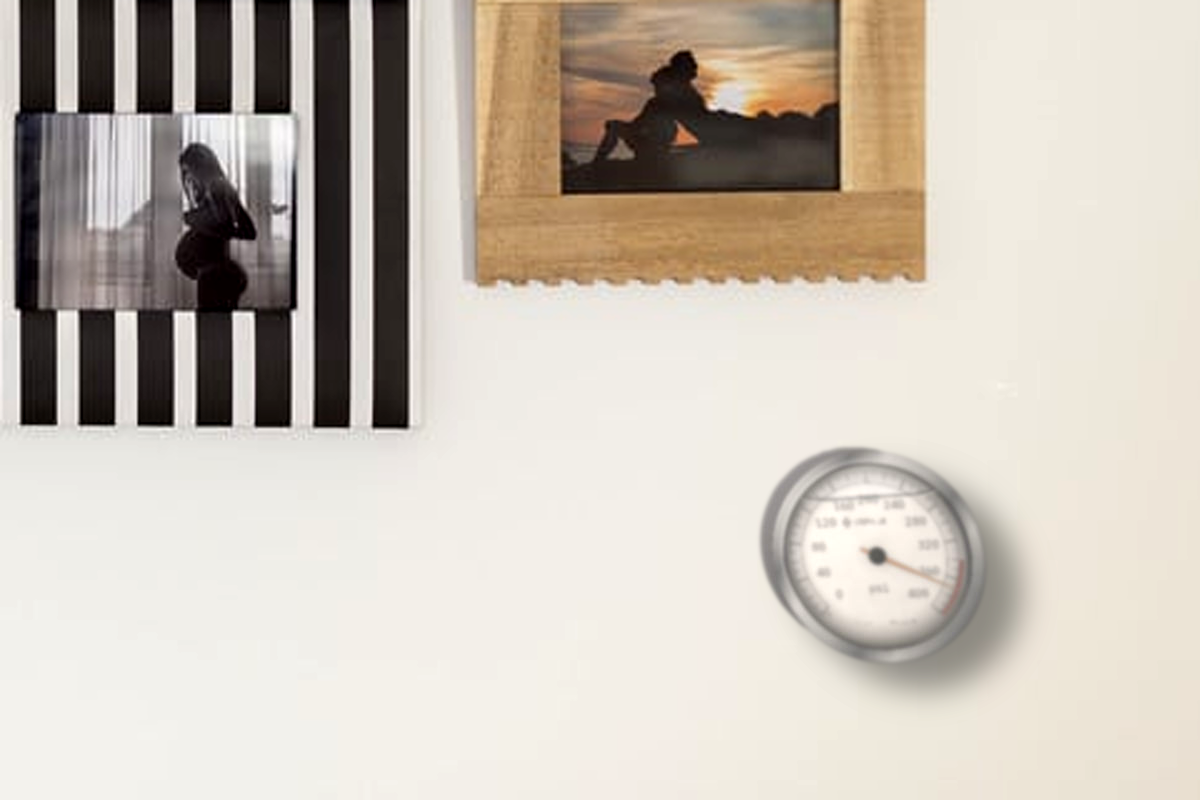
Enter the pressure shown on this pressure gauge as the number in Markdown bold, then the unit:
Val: **370** psi
